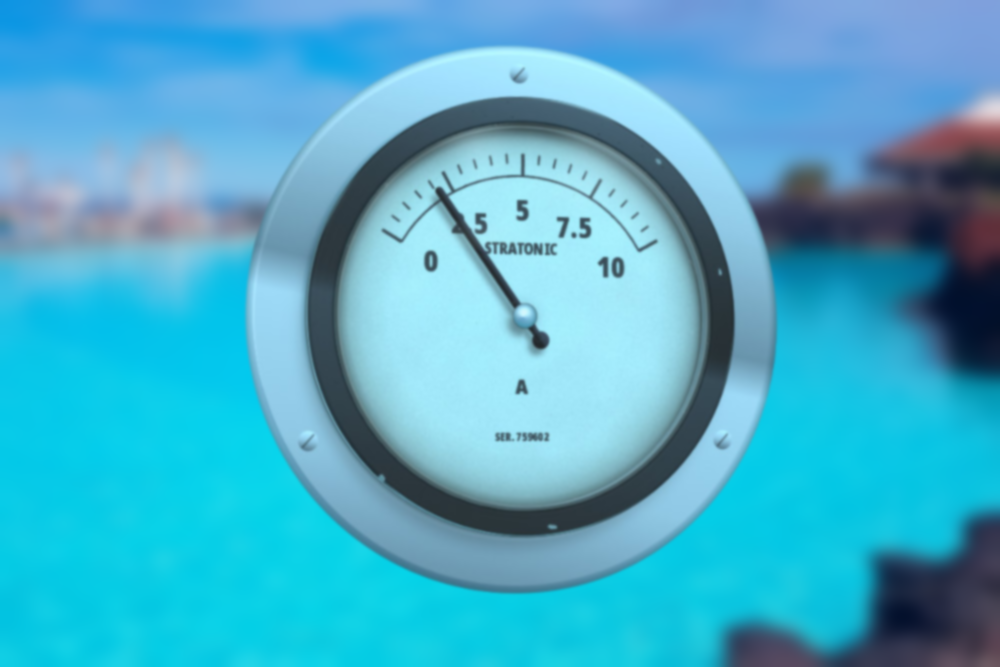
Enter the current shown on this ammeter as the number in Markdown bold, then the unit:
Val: **2** A
